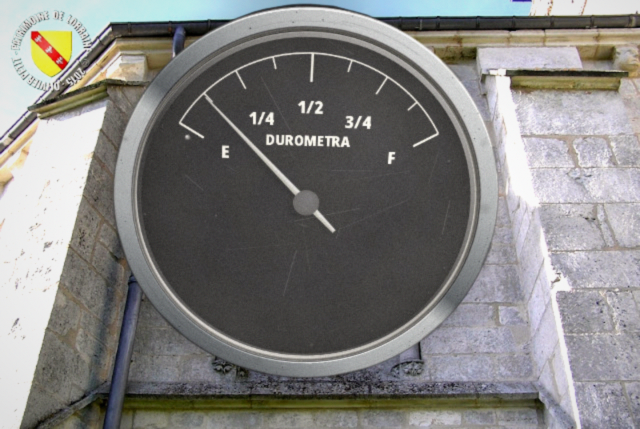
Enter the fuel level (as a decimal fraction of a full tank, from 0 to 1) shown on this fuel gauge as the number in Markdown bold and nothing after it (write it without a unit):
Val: **0.125**
